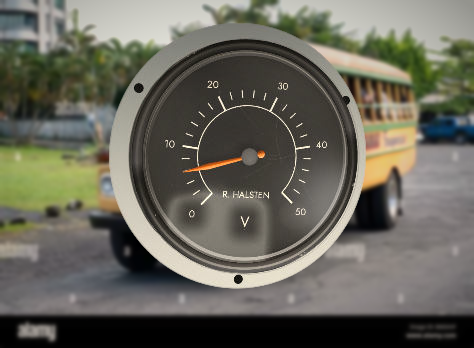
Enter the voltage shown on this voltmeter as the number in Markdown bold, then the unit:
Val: **6** V
